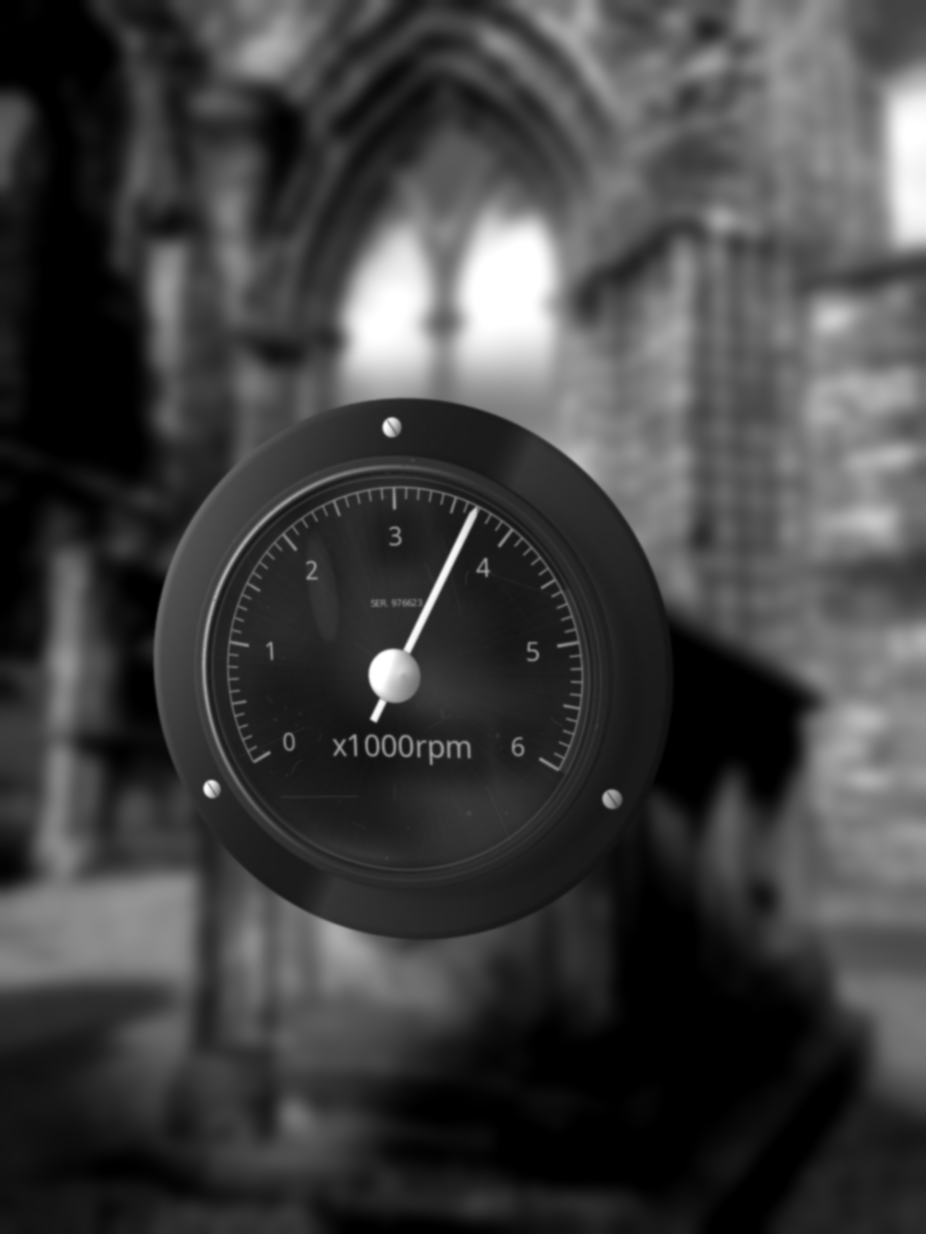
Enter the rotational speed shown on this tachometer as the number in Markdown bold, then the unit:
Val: **3700** rpm
